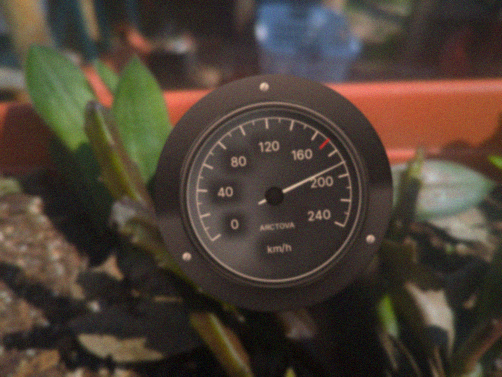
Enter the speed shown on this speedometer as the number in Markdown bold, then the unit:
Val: **190** km/h
